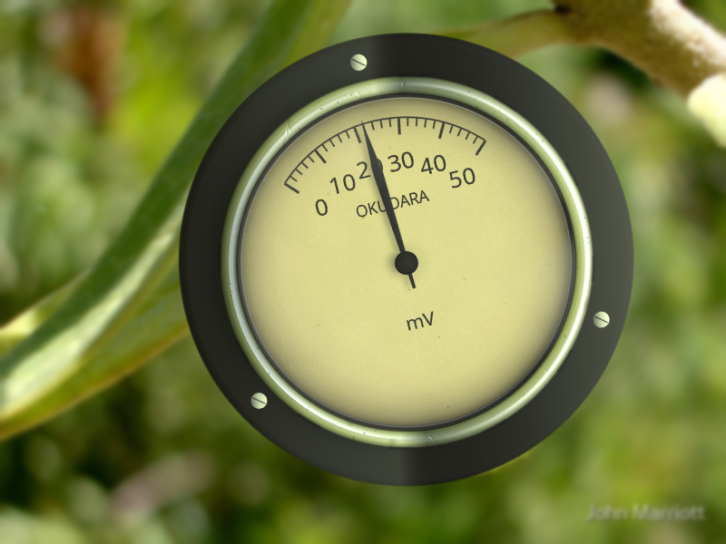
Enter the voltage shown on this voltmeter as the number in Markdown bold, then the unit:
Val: **22** mV
